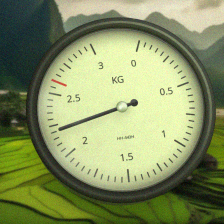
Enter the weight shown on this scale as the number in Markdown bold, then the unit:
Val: **2.2** kg
